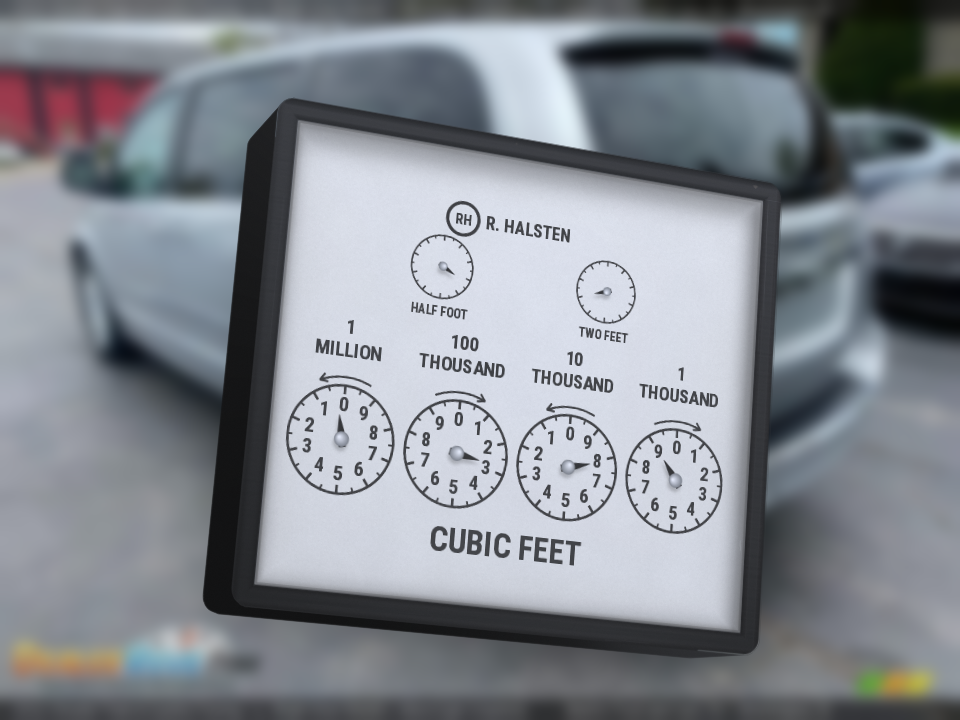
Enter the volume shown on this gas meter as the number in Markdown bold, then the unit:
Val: **27900** ft³
